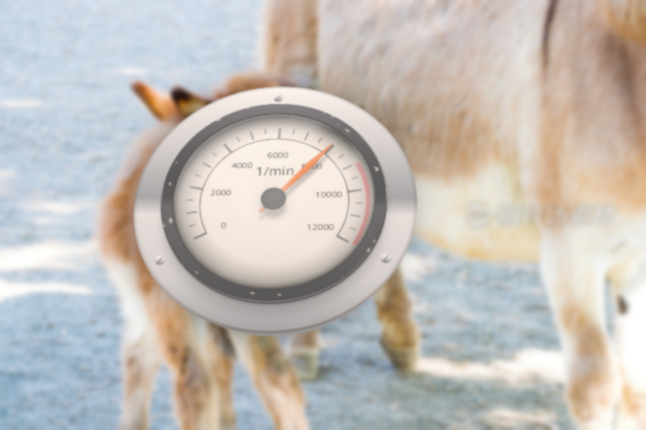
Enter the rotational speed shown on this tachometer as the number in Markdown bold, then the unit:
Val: **8000** rpm
